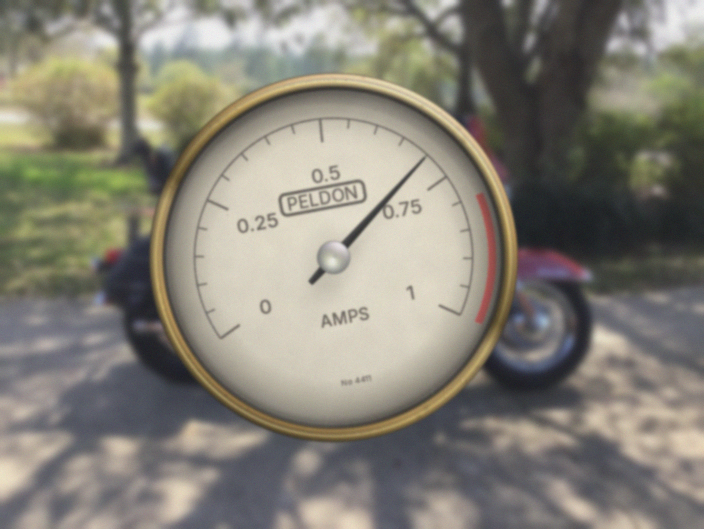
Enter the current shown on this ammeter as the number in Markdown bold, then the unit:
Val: **0.7** A
